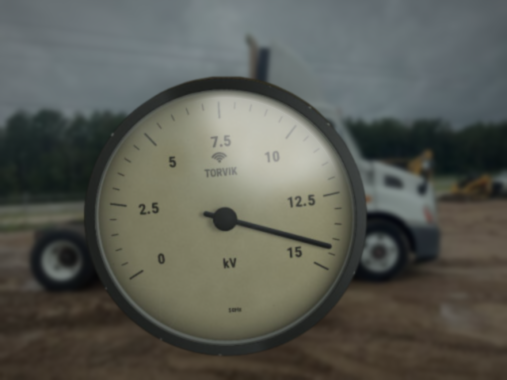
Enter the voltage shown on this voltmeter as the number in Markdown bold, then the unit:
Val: **14.25** kV
